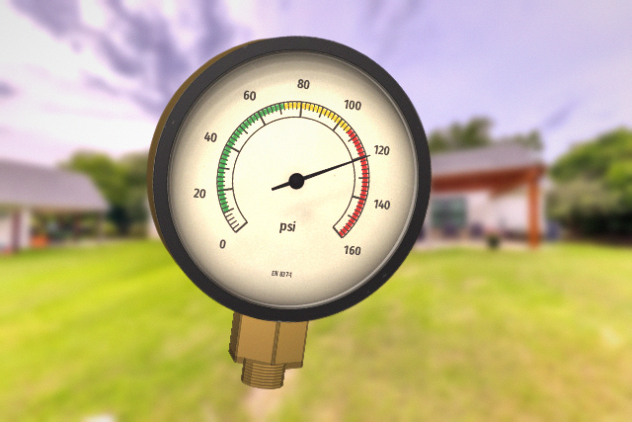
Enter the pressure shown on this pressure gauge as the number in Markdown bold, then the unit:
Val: **120** psi
